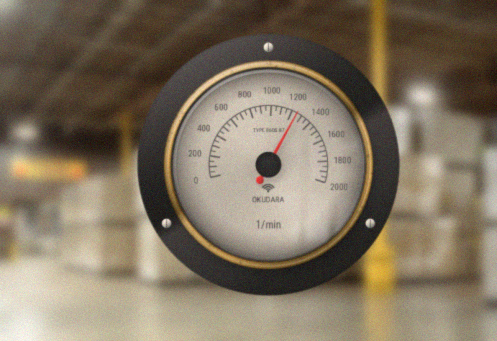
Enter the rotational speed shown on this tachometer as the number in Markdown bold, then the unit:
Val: **1250** rpm
